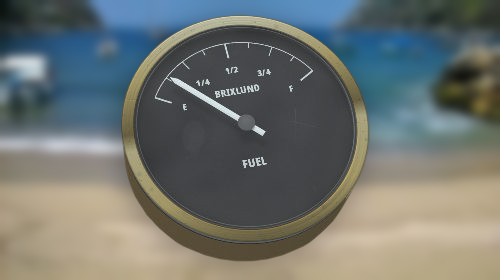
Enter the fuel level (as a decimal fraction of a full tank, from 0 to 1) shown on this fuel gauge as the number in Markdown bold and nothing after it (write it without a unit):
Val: **0.125**
